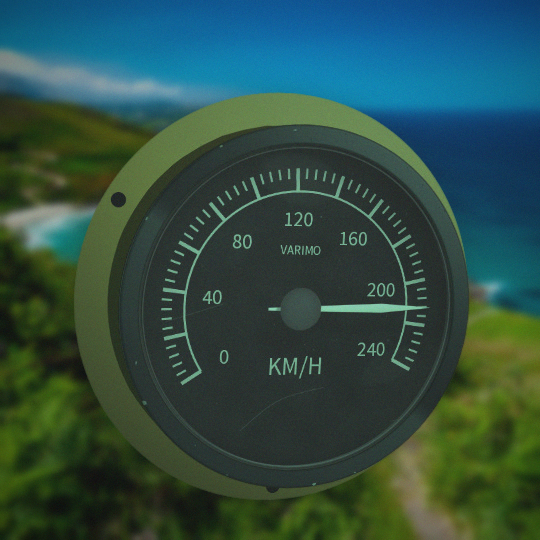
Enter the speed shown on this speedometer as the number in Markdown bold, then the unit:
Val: **212** km/h
